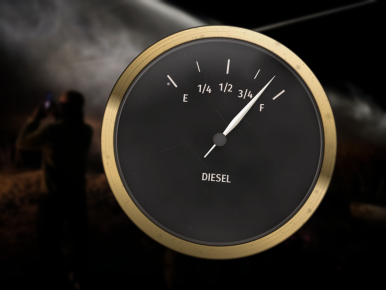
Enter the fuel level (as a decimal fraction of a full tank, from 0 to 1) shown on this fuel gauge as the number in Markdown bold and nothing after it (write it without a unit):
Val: **0.875**
